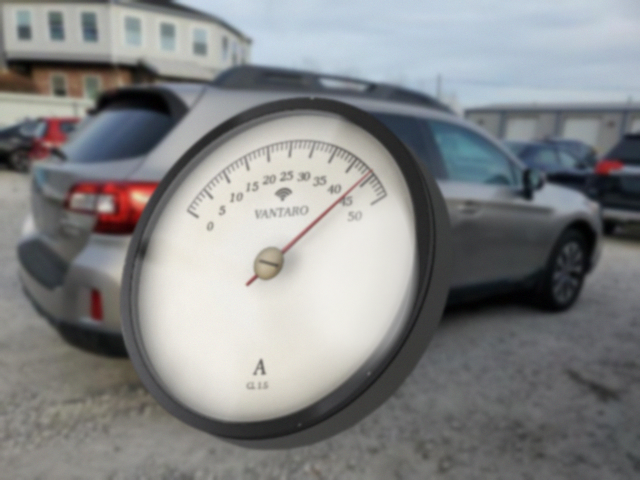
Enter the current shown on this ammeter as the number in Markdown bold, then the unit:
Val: **45** A
